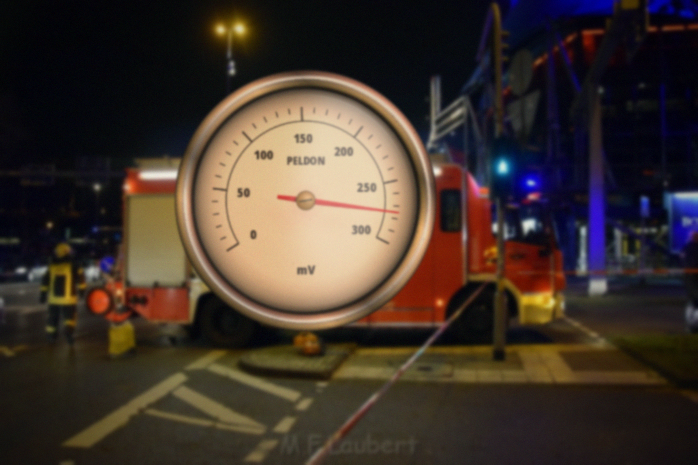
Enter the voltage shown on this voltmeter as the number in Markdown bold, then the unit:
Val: **275** mV
